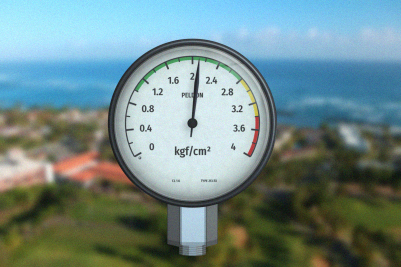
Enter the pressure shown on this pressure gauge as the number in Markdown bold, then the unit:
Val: **2.1** kg/cm²
